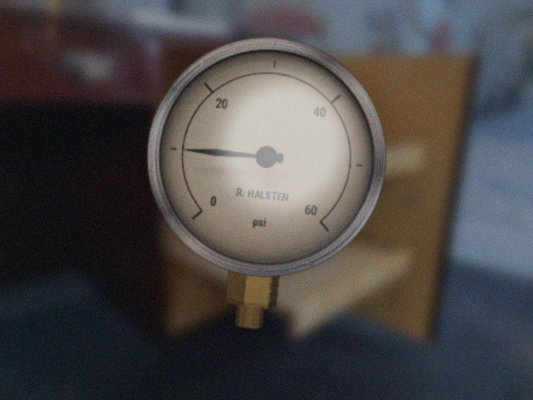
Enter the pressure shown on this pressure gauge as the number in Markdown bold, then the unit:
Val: **10** psi
